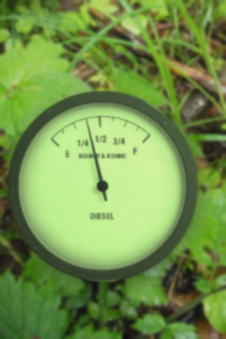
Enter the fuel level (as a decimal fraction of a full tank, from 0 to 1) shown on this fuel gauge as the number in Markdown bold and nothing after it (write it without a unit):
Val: **0.375**
